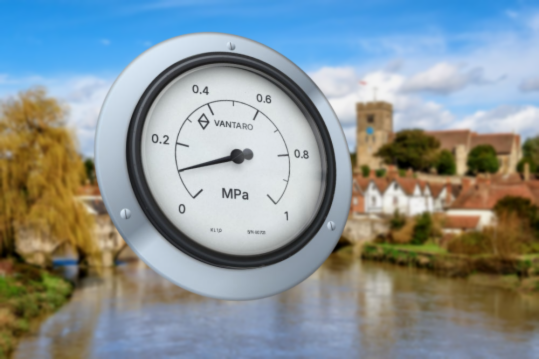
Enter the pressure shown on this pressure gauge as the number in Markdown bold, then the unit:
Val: **0.1** MPa
